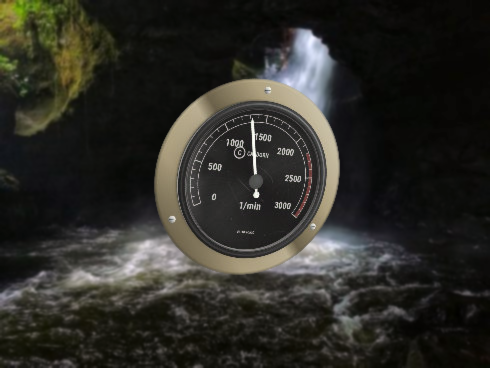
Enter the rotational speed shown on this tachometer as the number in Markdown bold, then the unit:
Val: **1300** rpm
